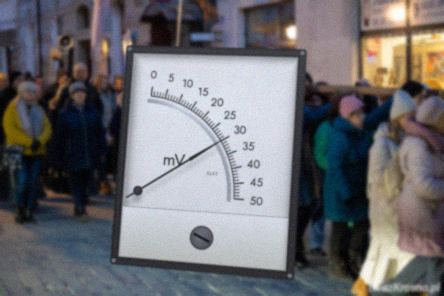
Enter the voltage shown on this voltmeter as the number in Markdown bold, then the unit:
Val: **30** mV
